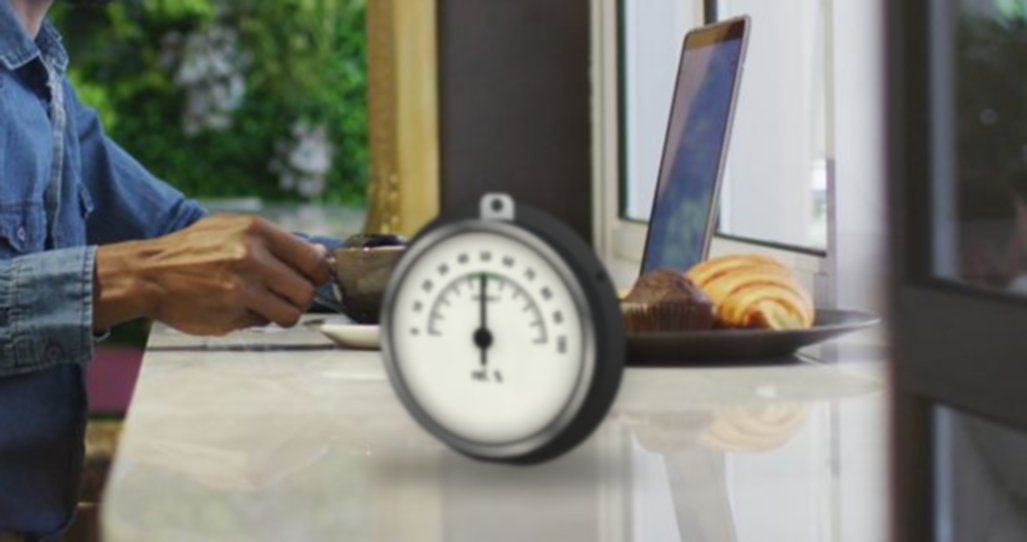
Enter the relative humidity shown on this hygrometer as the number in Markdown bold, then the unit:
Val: **50** %
